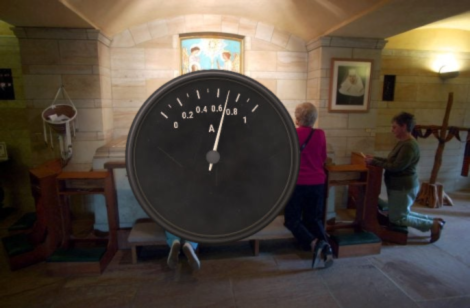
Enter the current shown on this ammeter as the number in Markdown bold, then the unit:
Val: **0.7** A
